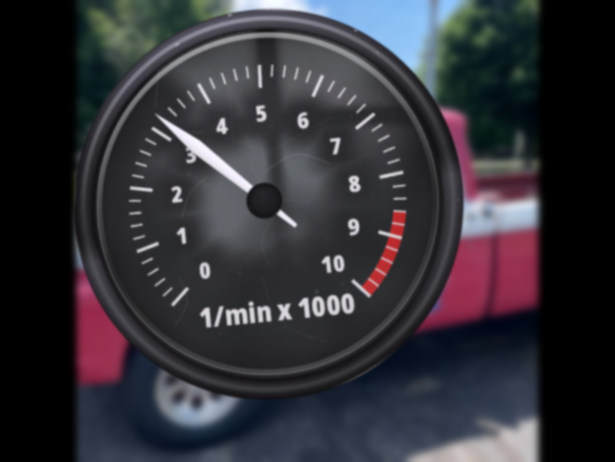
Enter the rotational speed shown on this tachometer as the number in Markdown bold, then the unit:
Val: **3200** rpm
